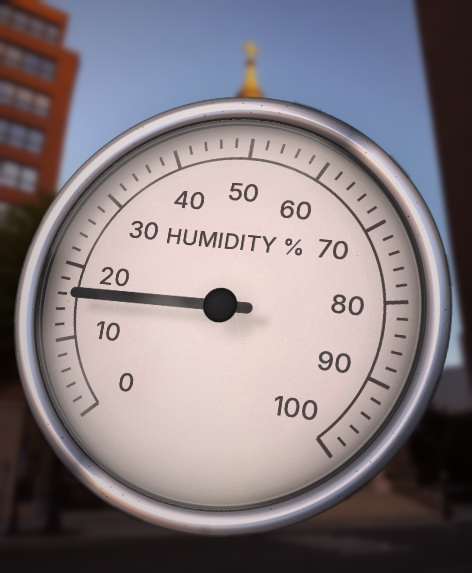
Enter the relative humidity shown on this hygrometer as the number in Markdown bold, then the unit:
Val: **16** %
